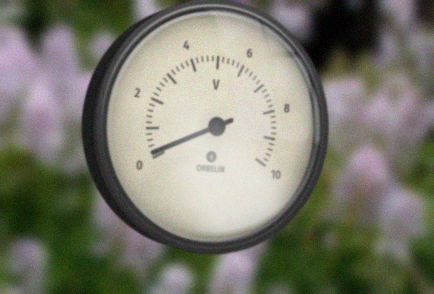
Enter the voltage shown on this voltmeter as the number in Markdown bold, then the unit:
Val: **0.2** V
